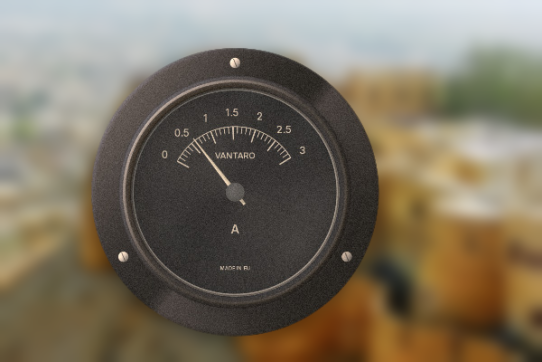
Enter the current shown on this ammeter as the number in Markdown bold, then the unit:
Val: **0.6** A
